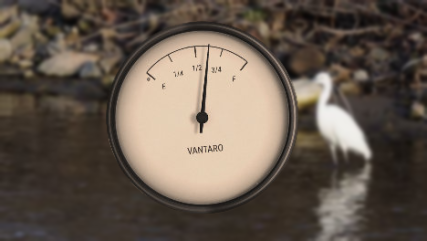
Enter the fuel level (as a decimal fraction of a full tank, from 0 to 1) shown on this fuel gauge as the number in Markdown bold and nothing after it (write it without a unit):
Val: **0.625**
